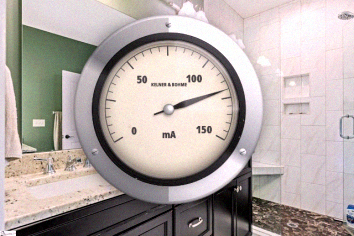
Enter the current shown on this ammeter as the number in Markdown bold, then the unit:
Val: **120** mA
